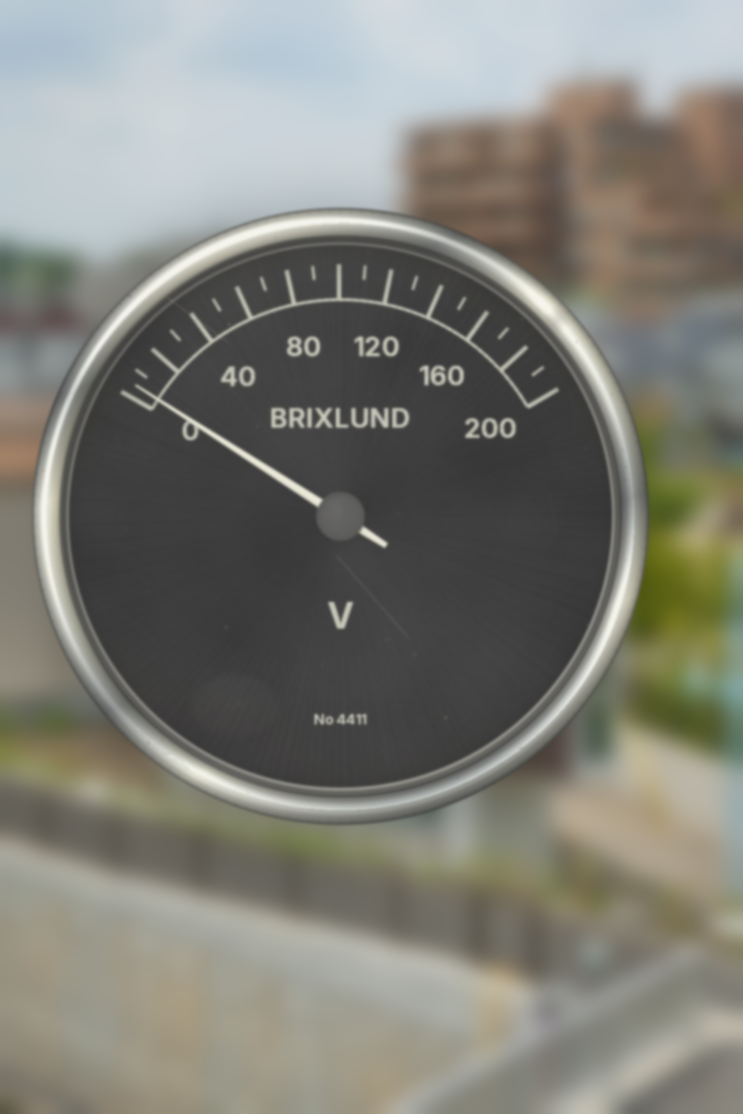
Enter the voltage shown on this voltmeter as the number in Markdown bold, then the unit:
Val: **5** V
